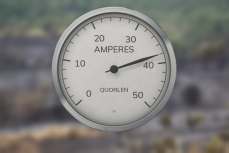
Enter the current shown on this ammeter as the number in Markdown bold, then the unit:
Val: **38** A
